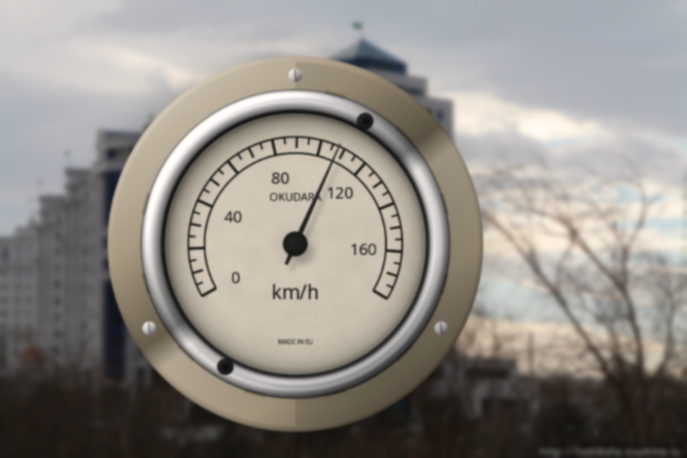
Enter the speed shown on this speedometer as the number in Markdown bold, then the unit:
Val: **107.5** km/h
